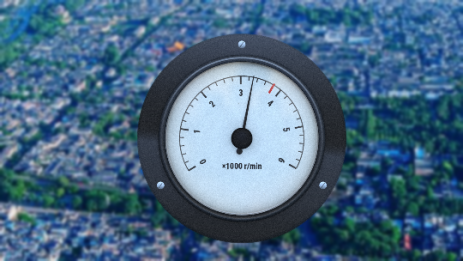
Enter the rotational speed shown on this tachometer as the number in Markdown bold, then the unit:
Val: **3300** rpm
